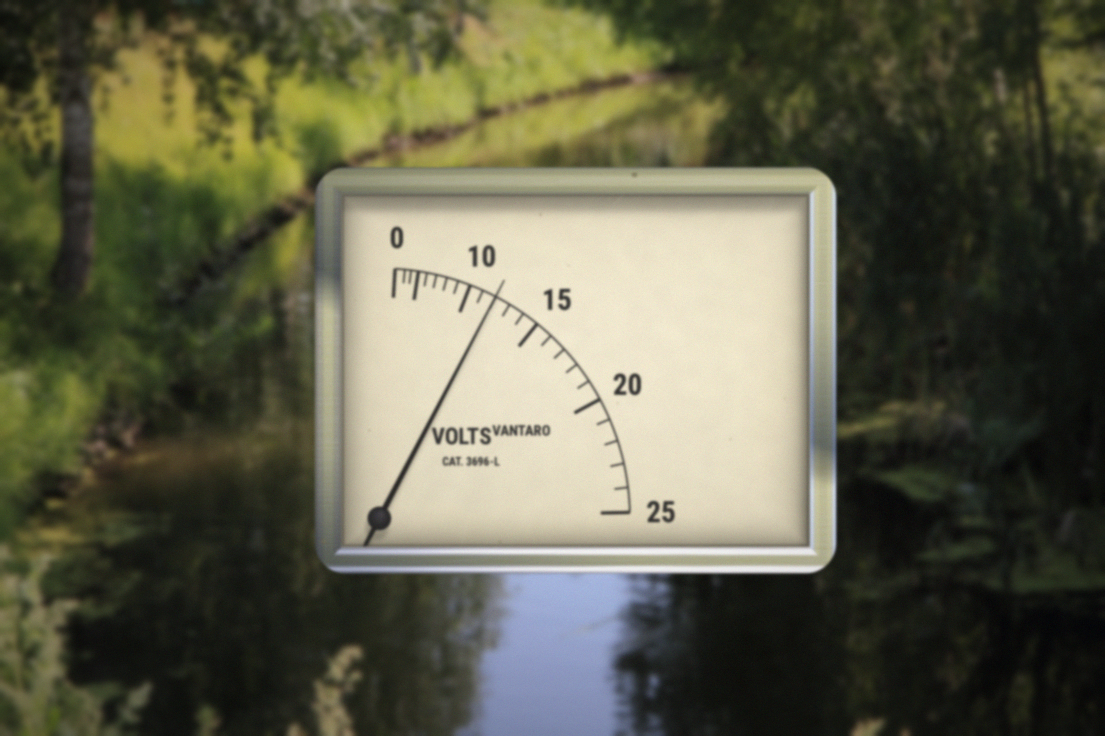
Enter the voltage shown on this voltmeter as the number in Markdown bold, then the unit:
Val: **12** V
